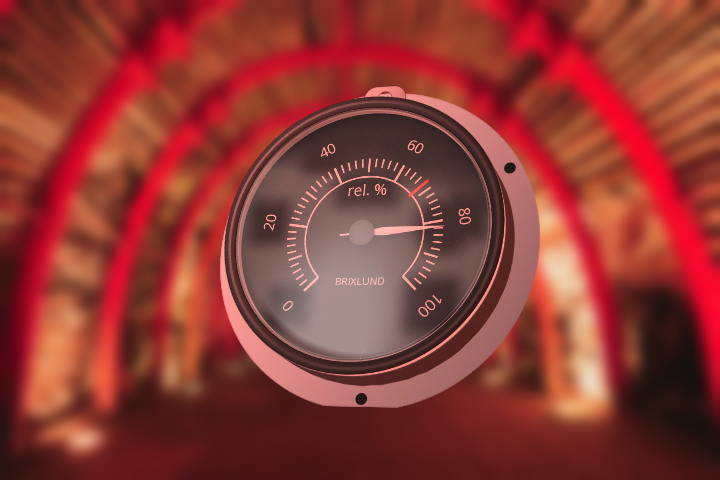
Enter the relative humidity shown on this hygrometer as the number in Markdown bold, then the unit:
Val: **82** %
